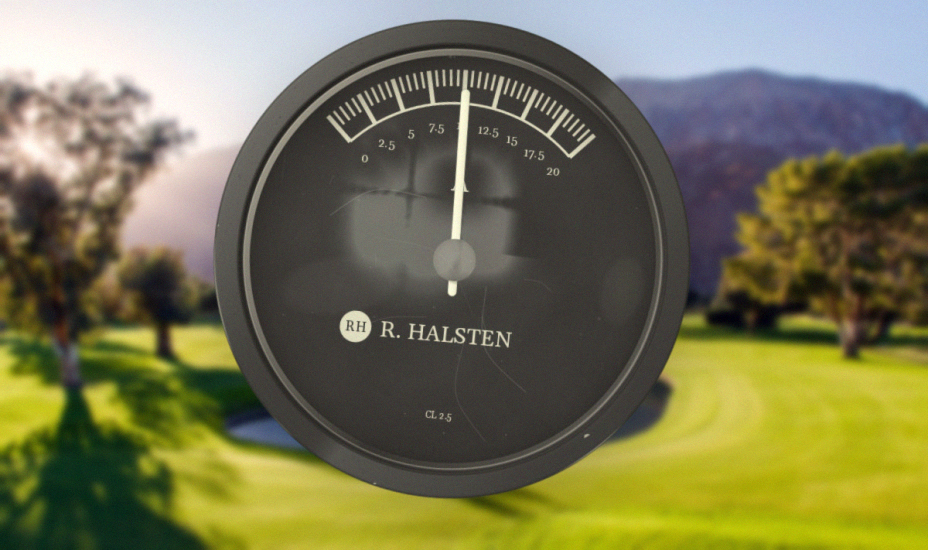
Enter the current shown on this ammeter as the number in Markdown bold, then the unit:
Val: **10** A
